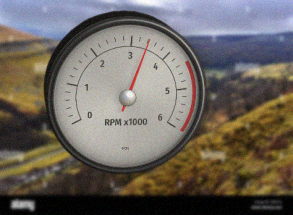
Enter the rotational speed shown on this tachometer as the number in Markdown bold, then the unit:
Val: **3400** rpm
